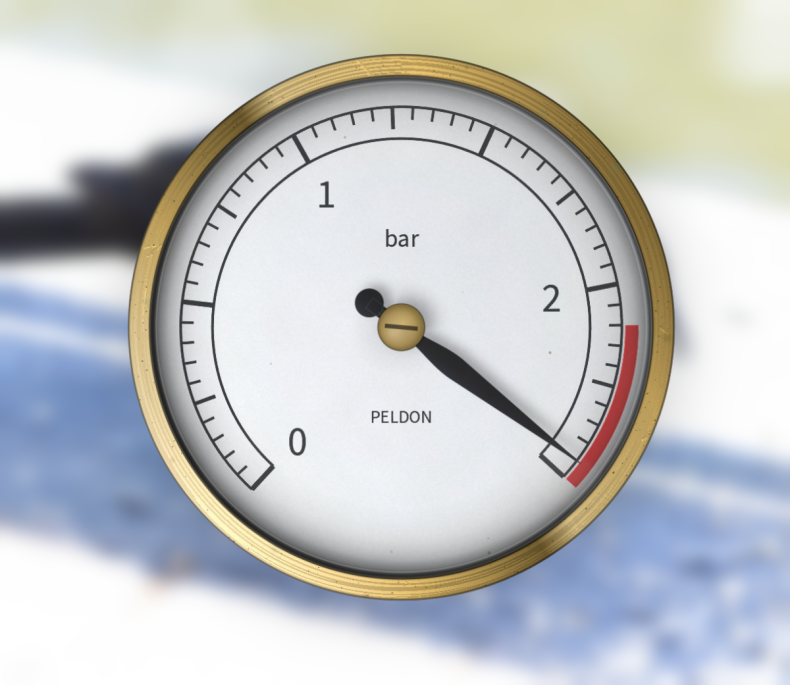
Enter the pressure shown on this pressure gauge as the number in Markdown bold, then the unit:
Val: **2.45** bar
